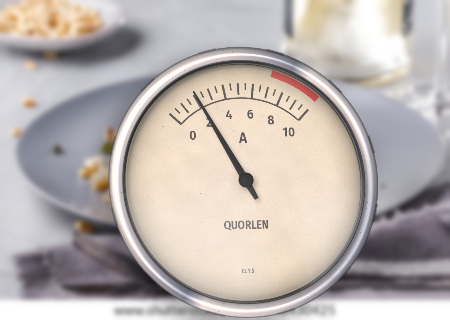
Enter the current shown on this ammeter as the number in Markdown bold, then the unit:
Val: **2** A
